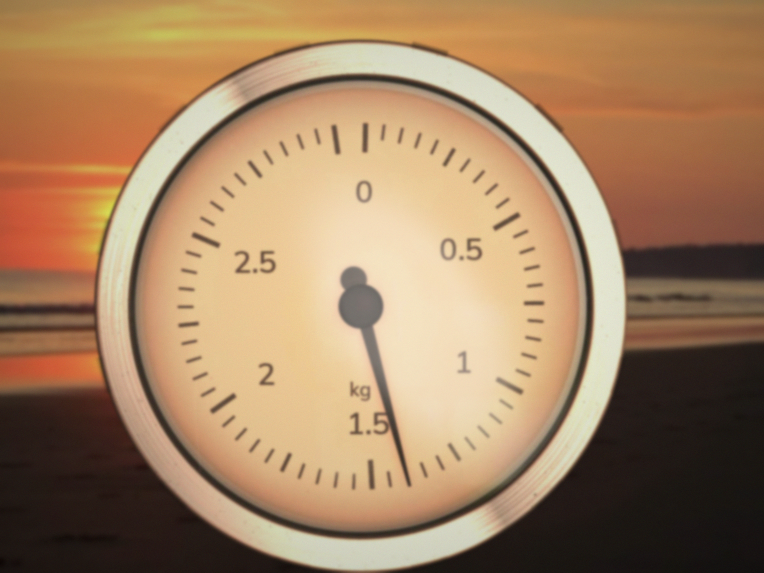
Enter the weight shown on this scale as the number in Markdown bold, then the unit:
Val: **1.4** kg
